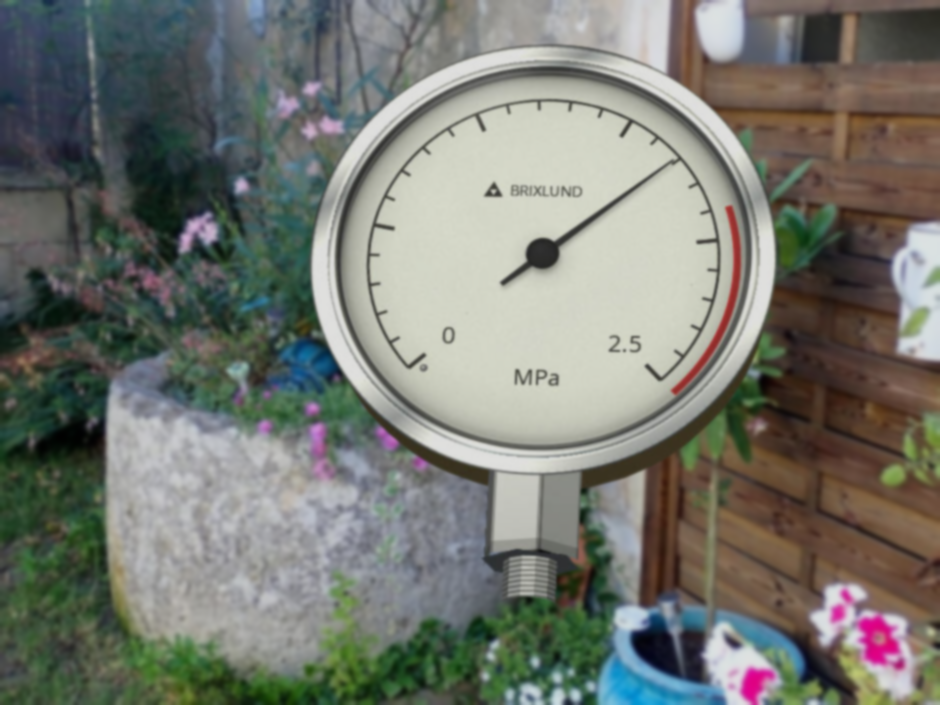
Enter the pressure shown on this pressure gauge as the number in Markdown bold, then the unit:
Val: **1.7** MPa
